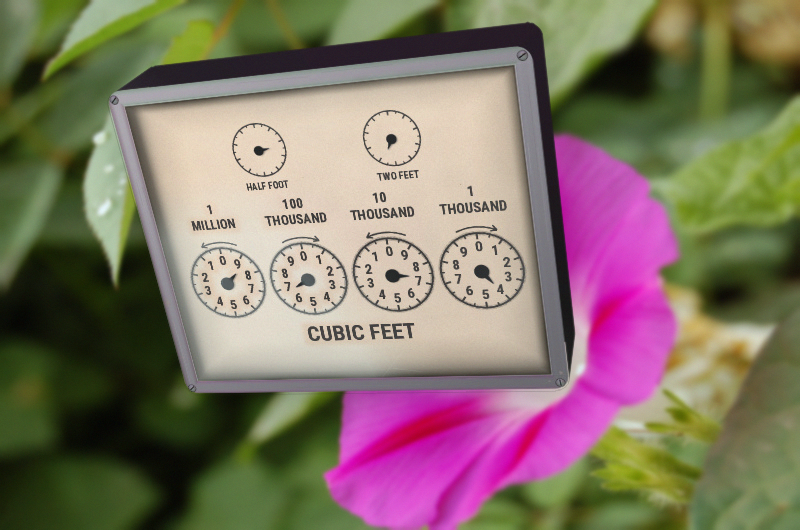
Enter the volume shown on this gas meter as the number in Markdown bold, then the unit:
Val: **867400** ft³
